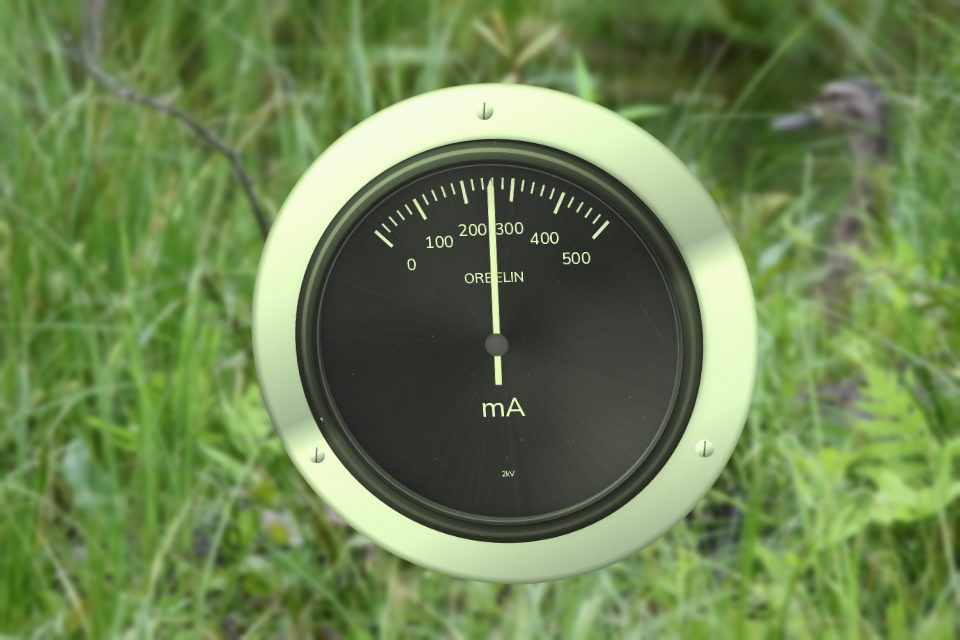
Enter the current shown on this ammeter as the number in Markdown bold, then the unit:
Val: **260** mA
